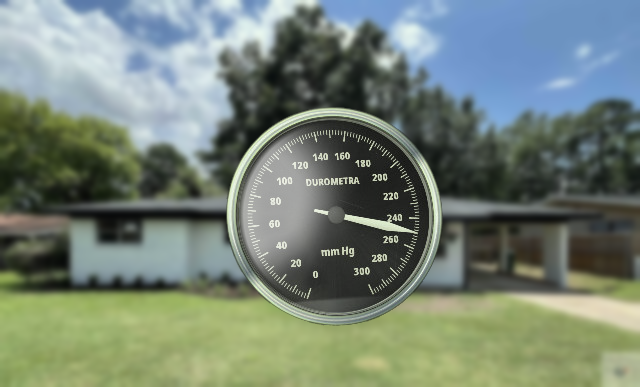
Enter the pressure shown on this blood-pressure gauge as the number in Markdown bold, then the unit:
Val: **250** mmHg
